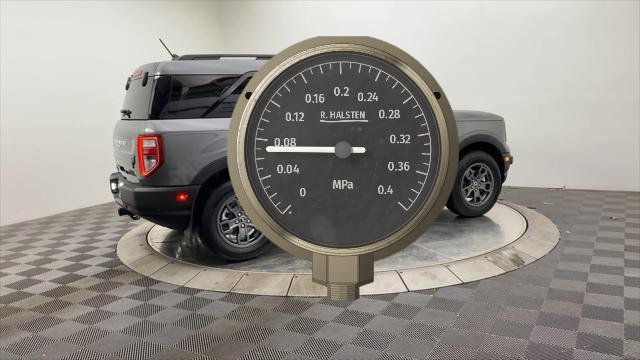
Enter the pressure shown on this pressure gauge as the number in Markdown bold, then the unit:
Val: **0.07** MPa
